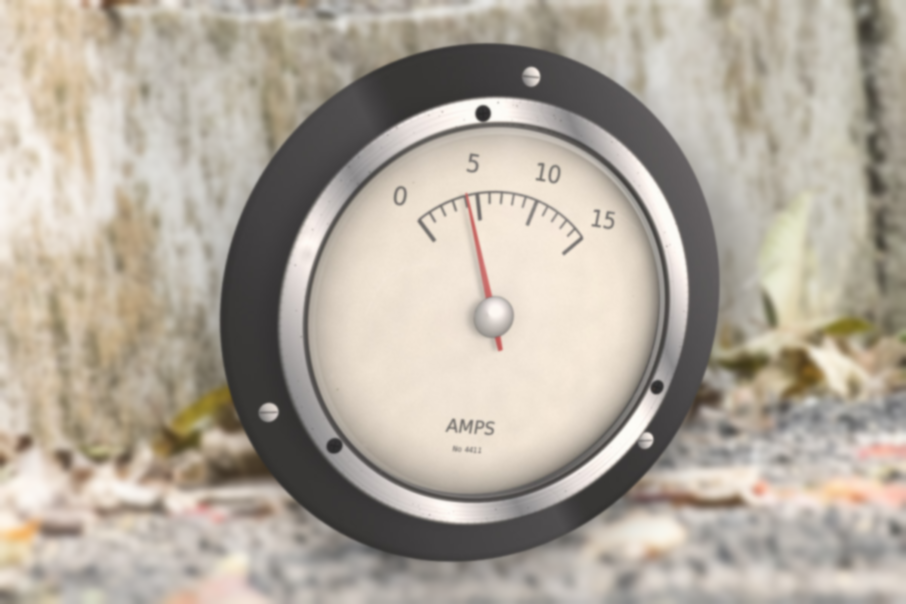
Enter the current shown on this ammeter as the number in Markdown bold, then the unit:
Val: **4** A
